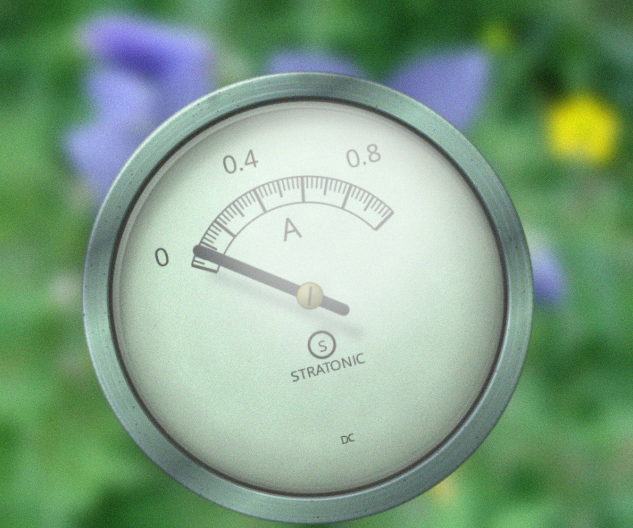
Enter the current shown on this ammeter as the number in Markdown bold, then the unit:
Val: **0.06** A
